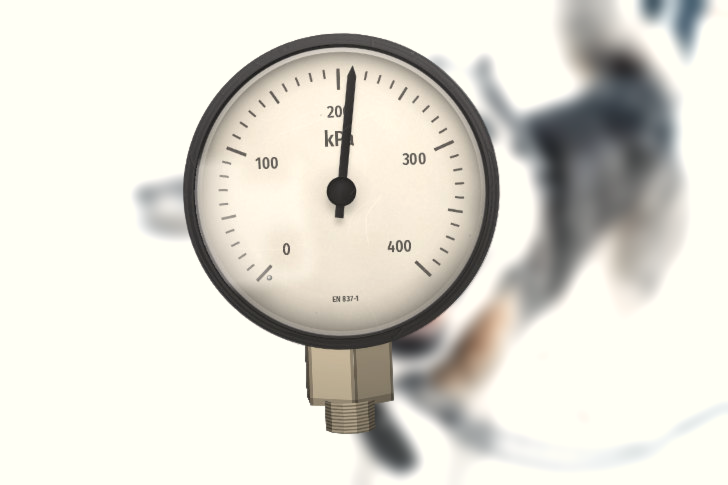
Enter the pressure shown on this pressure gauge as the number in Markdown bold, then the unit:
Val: **210** kPa
